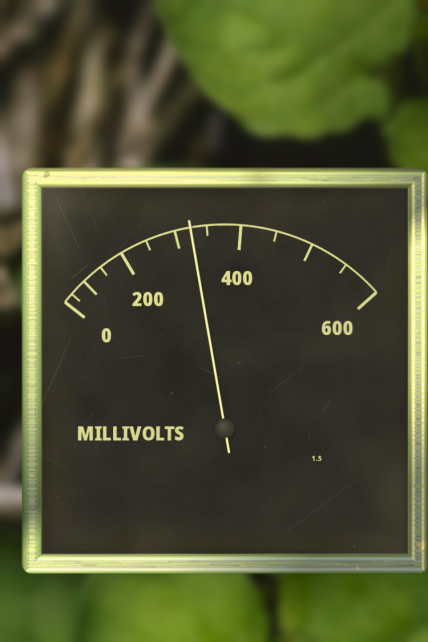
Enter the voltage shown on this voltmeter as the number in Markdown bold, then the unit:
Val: **325** mV
